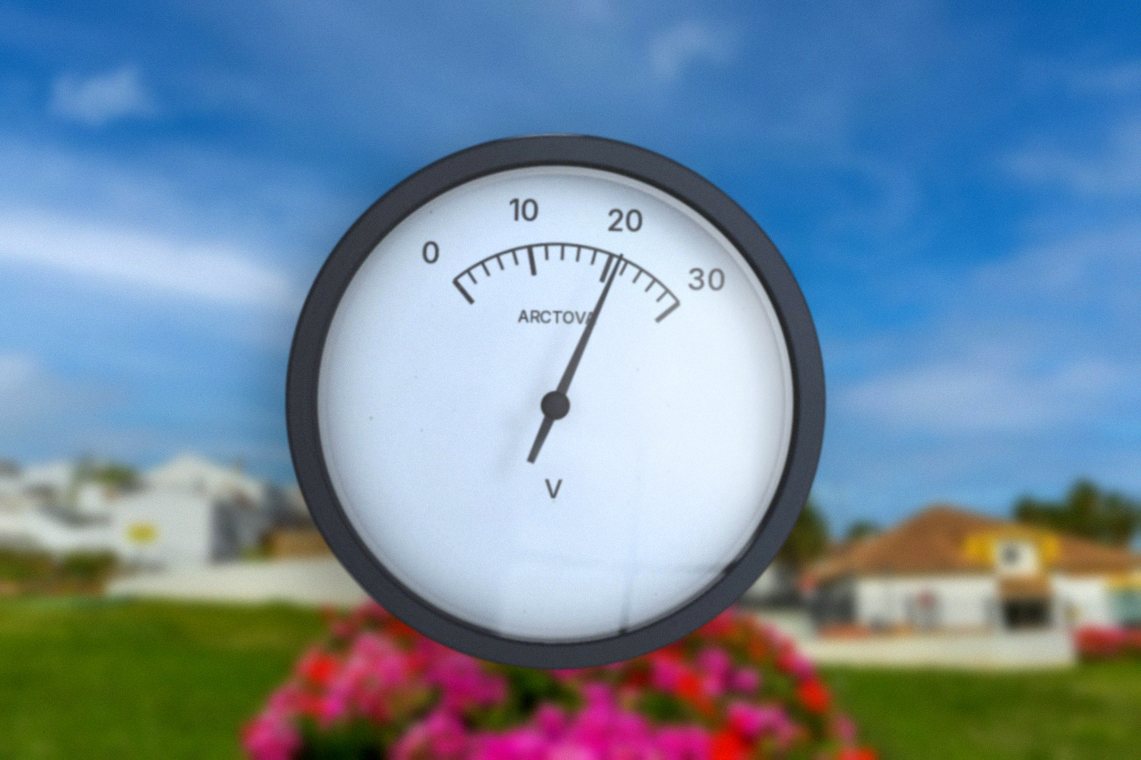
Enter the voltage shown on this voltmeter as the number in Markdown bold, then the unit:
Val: **21** V
